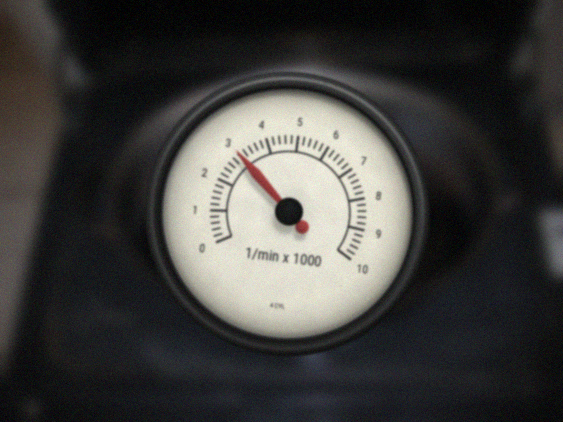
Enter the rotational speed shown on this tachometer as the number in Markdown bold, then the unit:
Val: **3000** rpm
